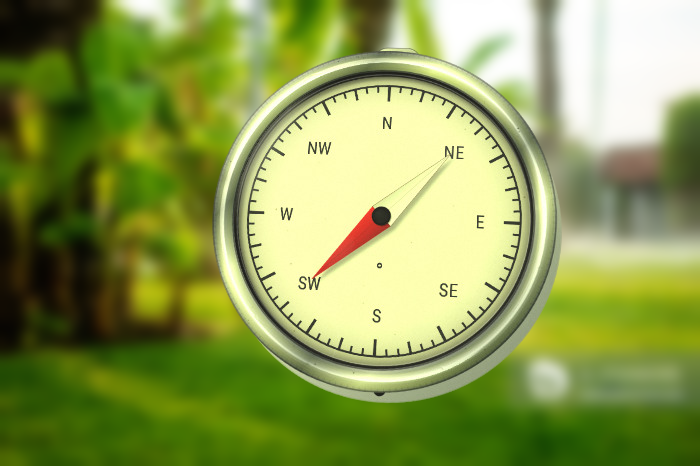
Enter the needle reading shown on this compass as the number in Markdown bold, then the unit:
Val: **225** °
